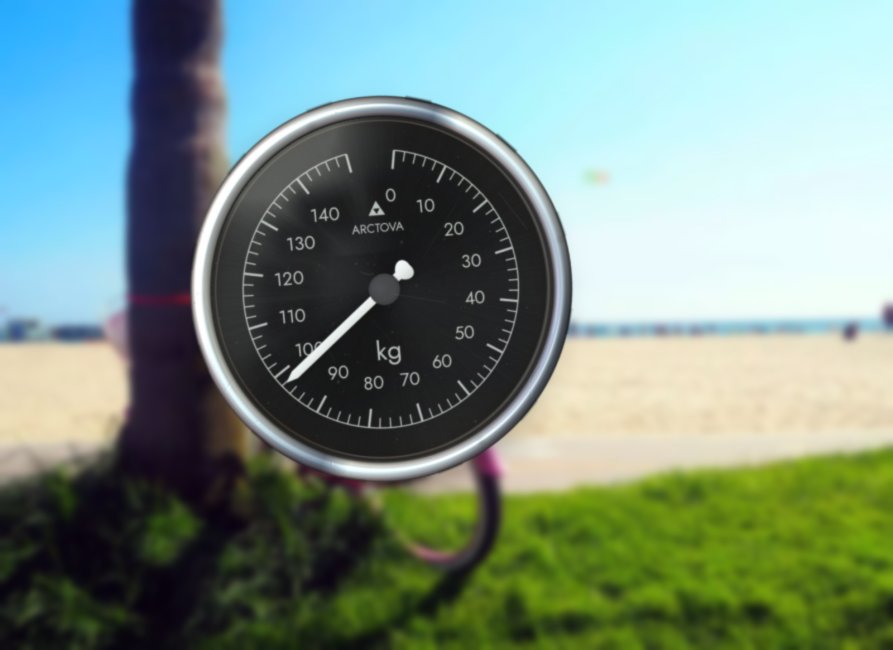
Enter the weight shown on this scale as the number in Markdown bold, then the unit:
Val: **98** kg
